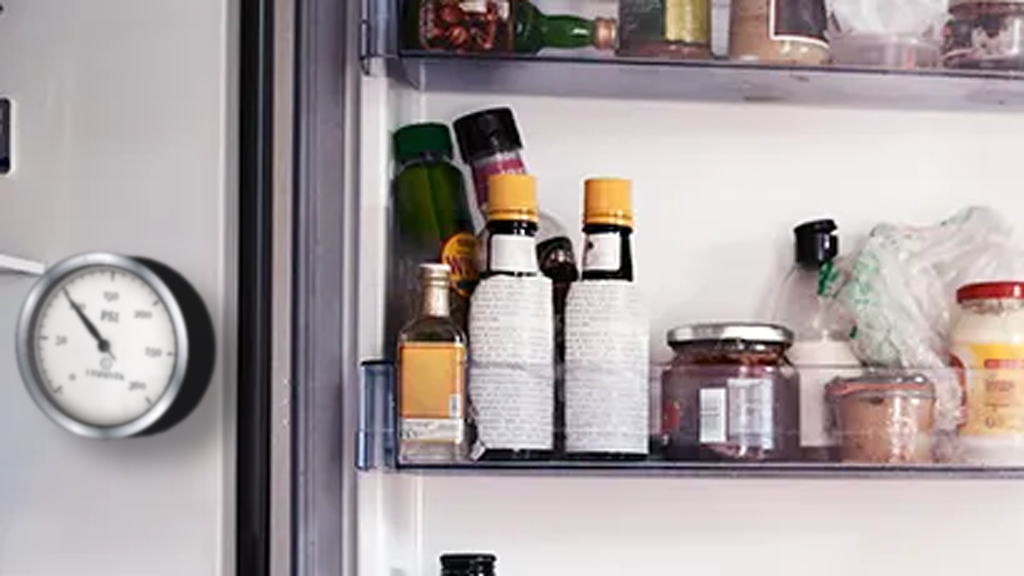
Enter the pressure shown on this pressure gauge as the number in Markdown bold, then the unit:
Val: **100** psi
